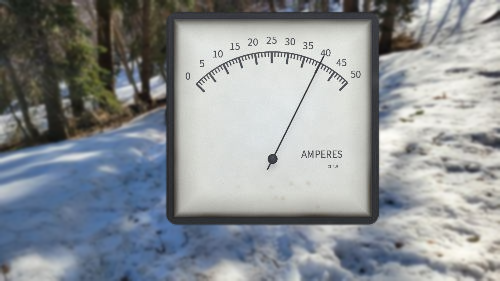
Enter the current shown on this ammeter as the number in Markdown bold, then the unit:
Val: **40** A
